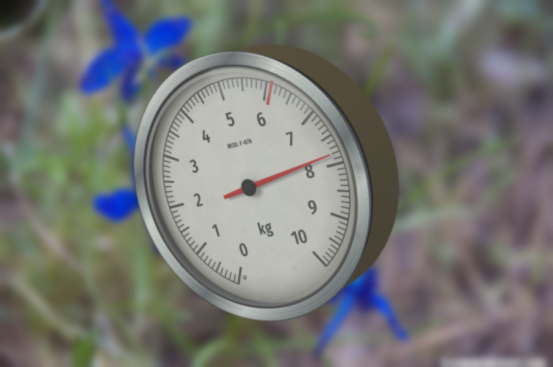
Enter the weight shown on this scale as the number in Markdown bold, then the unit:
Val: **7.8** kg
